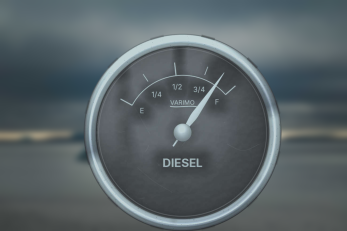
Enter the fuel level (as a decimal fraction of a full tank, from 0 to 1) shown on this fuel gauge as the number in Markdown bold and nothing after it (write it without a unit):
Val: **0.875**
